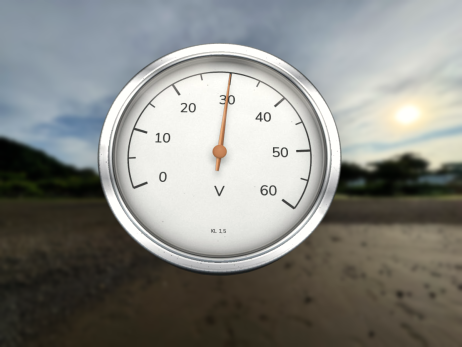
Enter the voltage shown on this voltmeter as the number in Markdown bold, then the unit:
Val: **30** V
